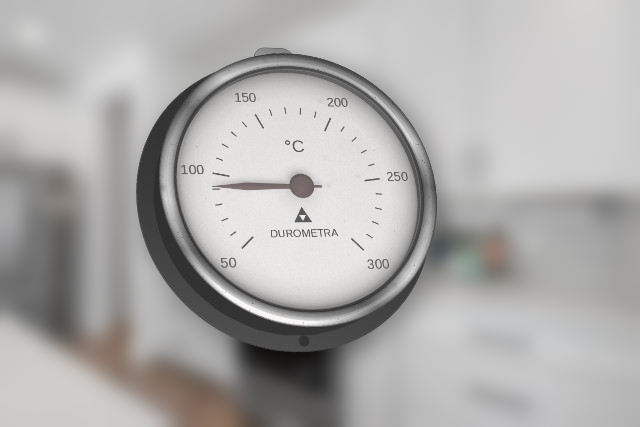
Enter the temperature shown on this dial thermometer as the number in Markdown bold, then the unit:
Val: **90** °C
